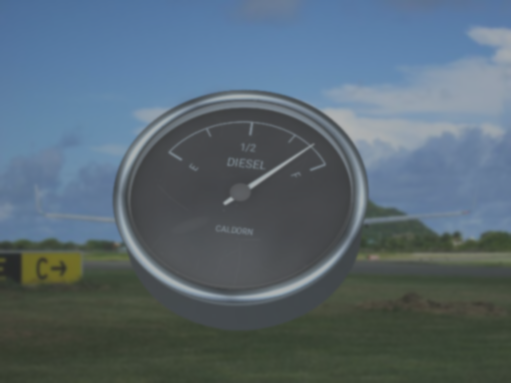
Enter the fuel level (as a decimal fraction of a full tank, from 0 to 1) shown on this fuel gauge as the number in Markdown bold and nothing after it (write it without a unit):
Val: **0.875**
